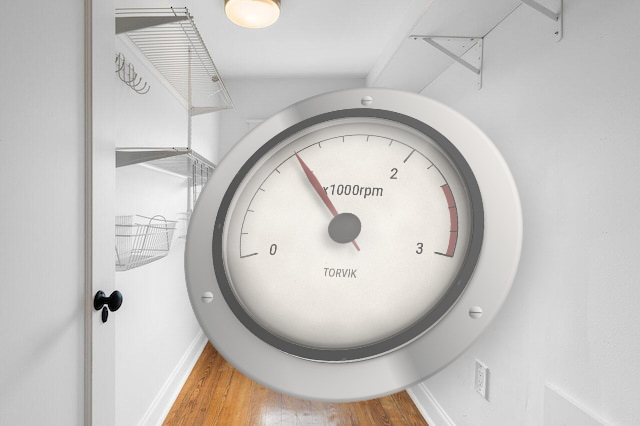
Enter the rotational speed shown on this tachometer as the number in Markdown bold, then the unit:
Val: **1000** rpm
